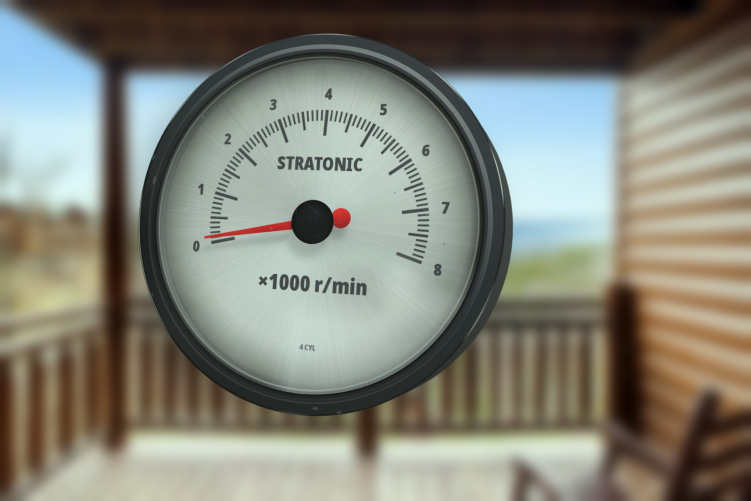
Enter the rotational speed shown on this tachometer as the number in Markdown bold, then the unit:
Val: **100** rpm
